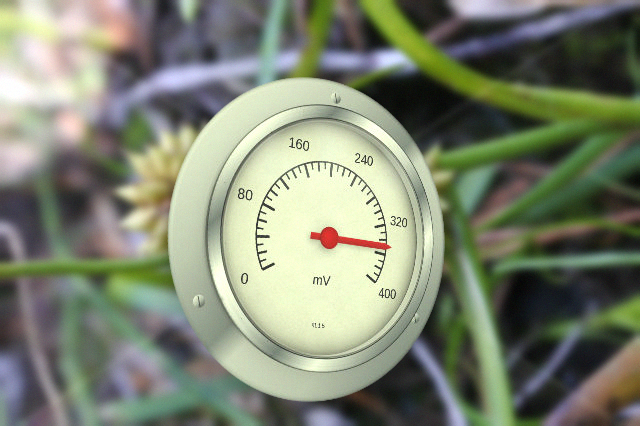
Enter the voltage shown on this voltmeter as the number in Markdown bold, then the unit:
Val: **350** mV
